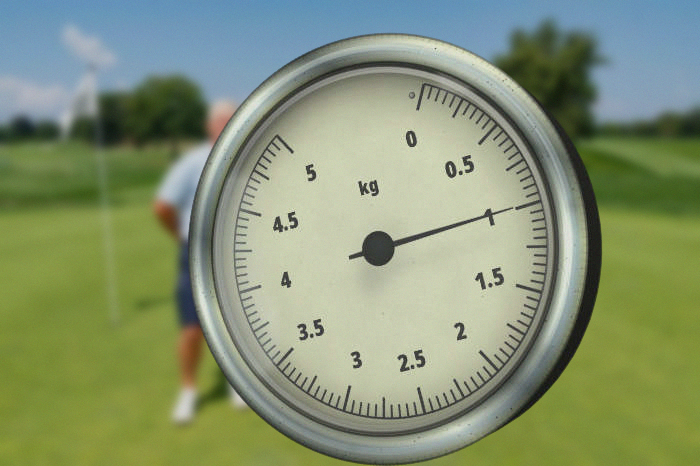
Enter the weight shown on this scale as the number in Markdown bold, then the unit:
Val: **1** kg
